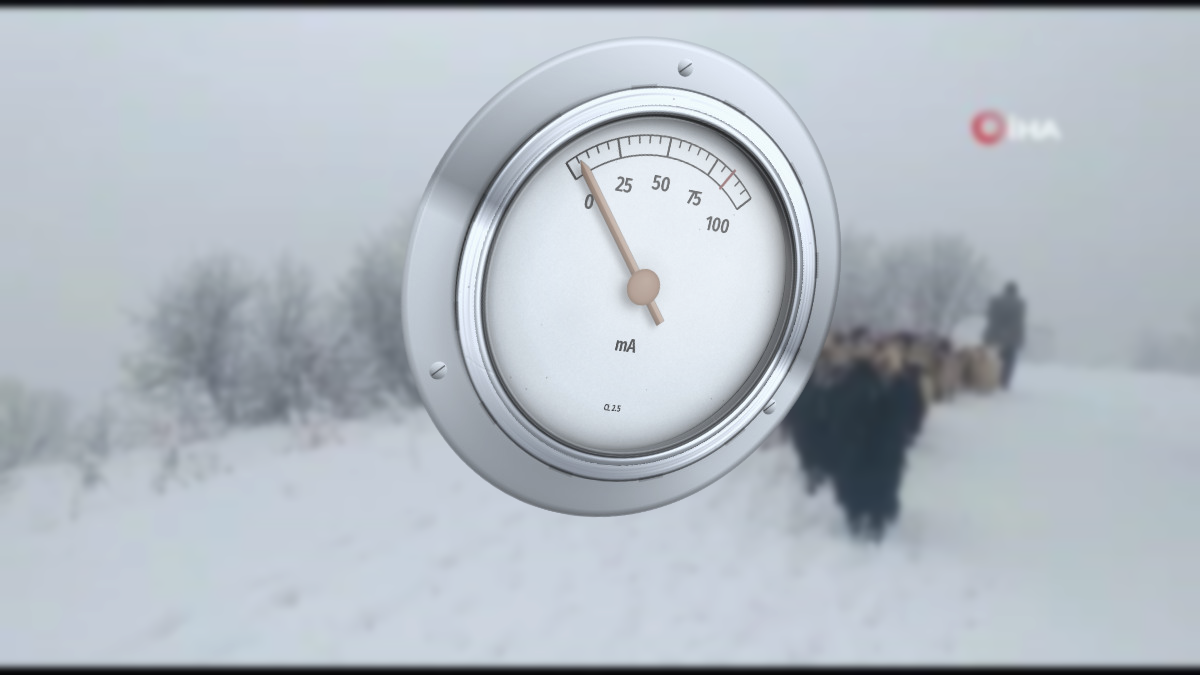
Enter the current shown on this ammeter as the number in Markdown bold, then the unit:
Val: **5** mA
